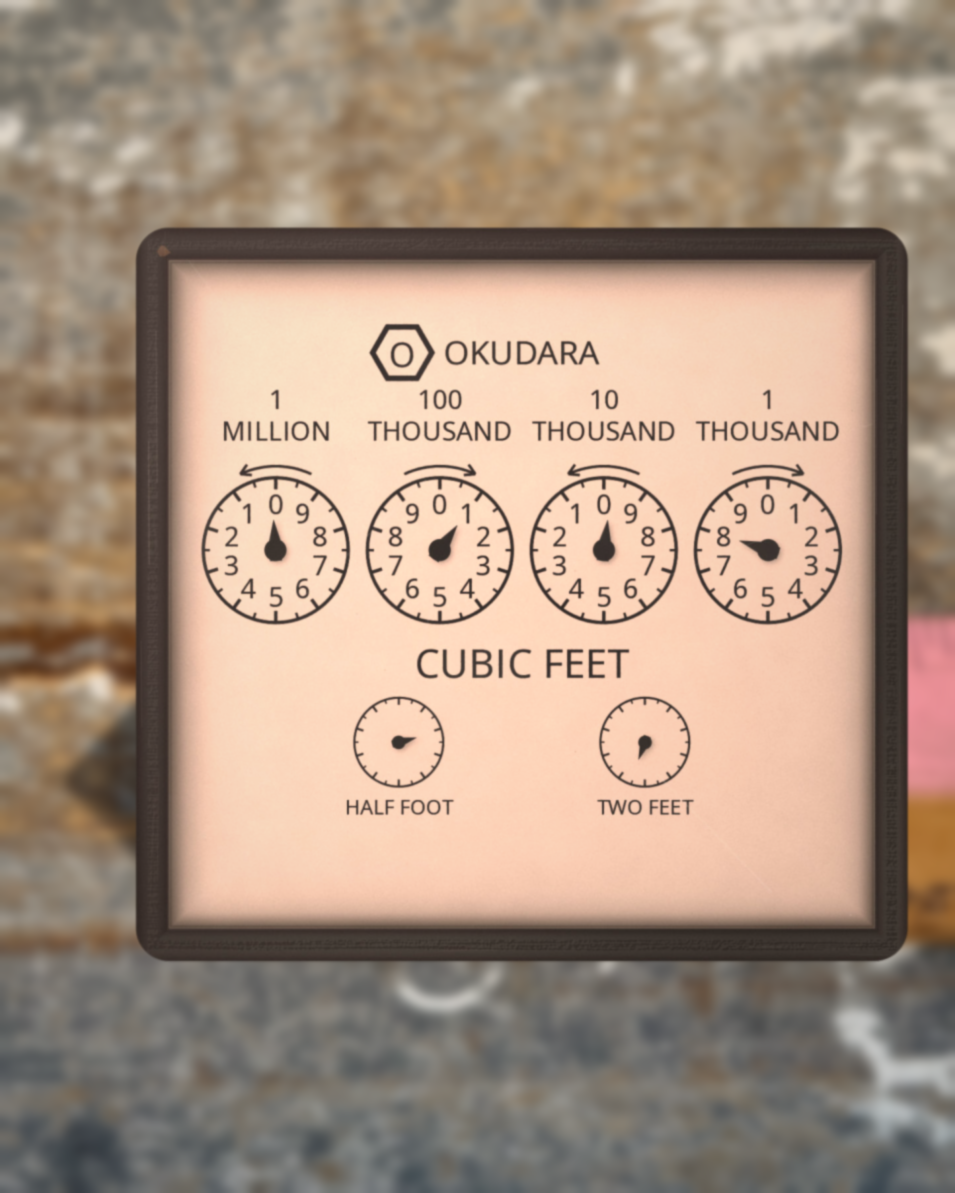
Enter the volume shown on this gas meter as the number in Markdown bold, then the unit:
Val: **9800** ft³
